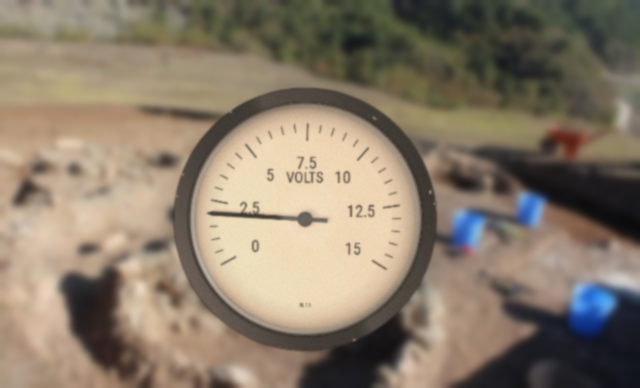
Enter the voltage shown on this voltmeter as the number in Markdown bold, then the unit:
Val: **2** V
